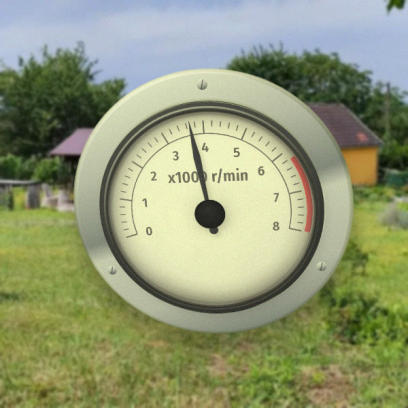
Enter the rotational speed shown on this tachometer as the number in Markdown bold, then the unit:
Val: **3700** rpm
